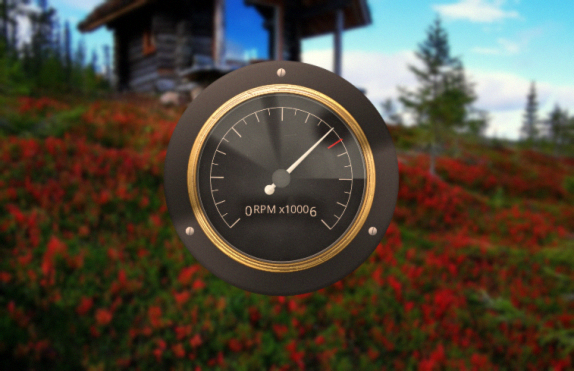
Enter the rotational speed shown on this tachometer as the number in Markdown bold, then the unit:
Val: **4000** rpm
